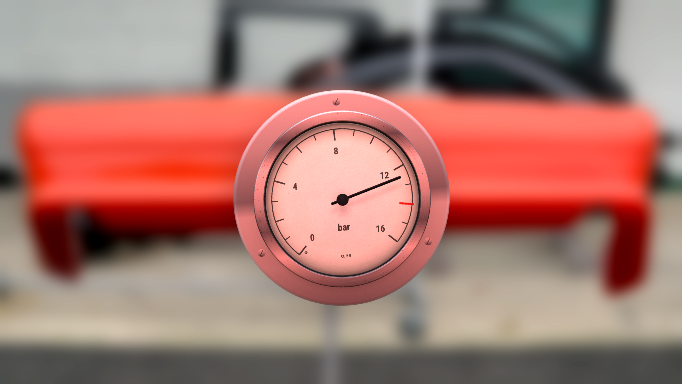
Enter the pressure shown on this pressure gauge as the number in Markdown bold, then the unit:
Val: **12.5** bar
